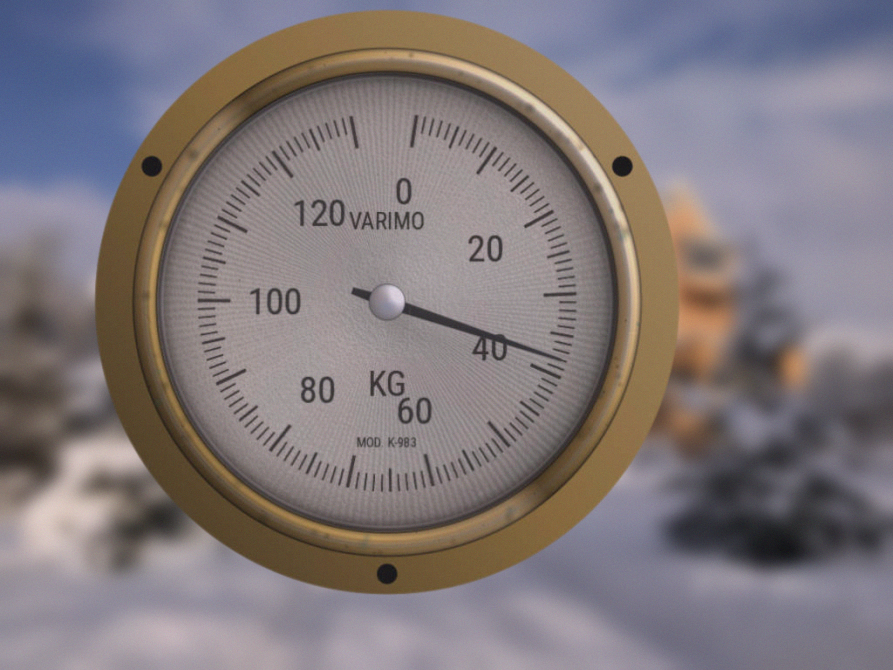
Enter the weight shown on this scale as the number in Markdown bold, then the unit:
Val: **38** kg
